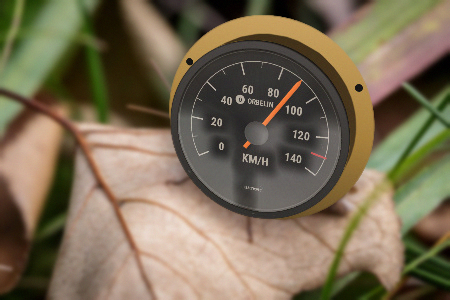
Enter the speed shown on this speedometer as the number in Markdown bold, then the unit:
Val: **90** km/h
